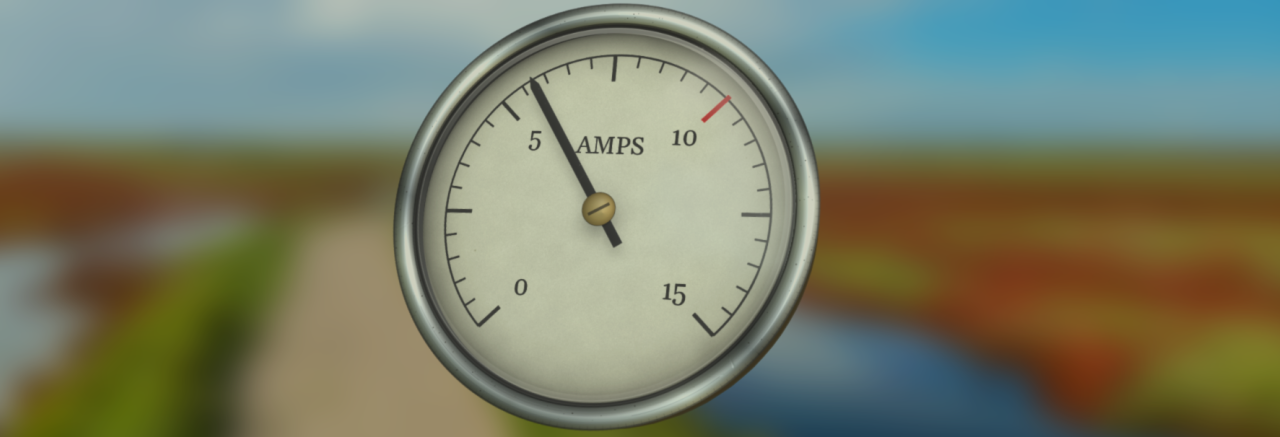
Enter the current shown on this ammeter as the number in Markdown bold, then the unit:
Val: **5.75** A
